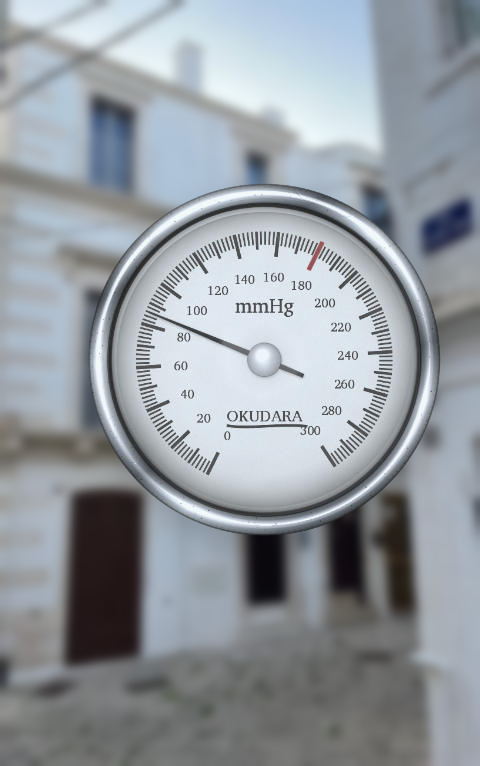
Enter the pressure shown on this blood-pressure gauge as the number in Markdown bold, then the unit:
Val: **86** mmHg
